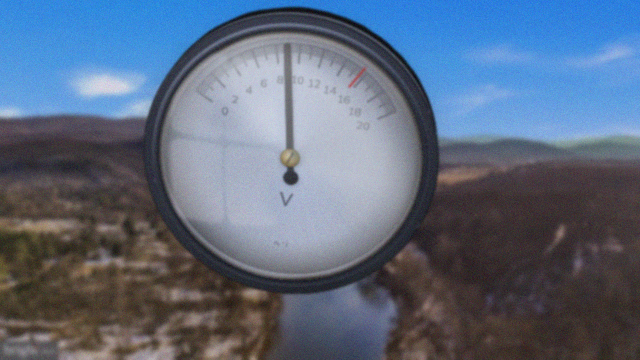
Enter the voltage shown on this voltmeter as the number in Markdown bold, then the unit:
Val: **9** V
